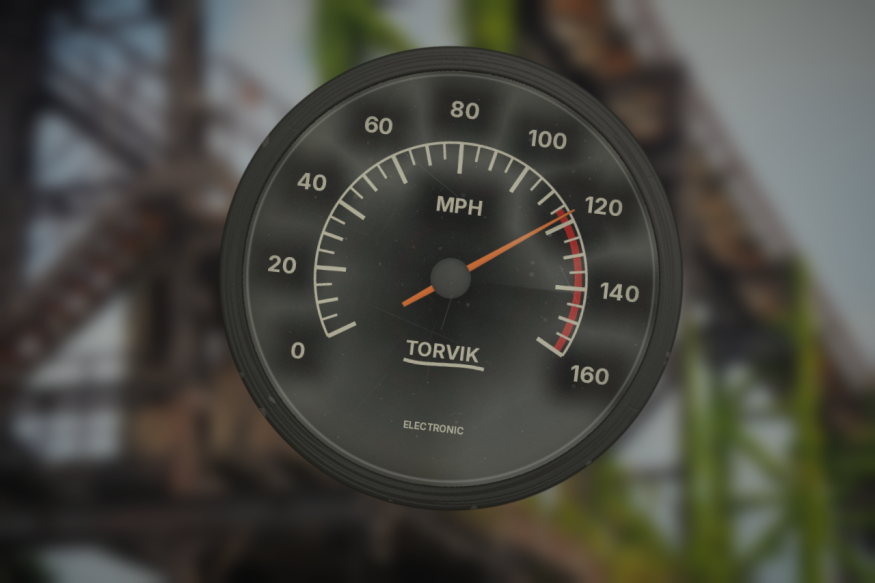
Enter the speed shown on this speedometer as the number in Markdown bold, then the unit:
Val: **117.5** mph
